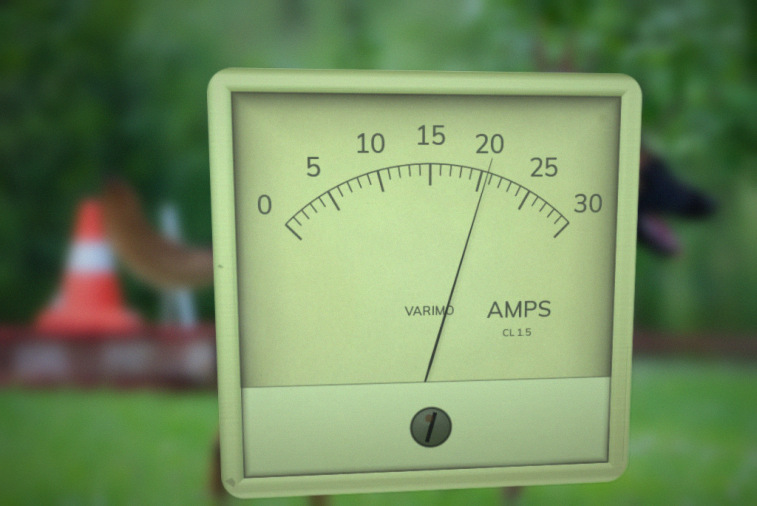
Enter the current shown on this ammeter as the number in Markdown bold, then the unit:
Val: **20.5** A
